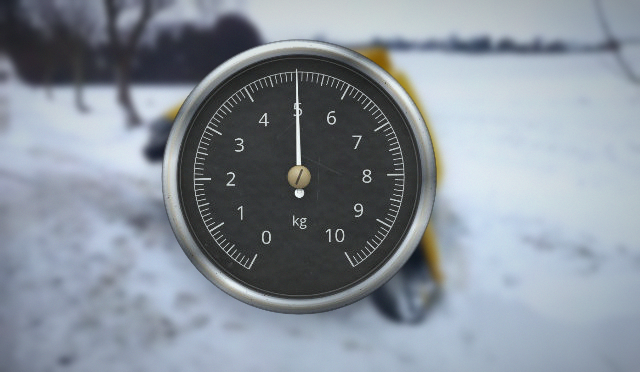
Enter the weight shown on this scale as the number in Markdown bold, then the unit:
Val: **5** kg
